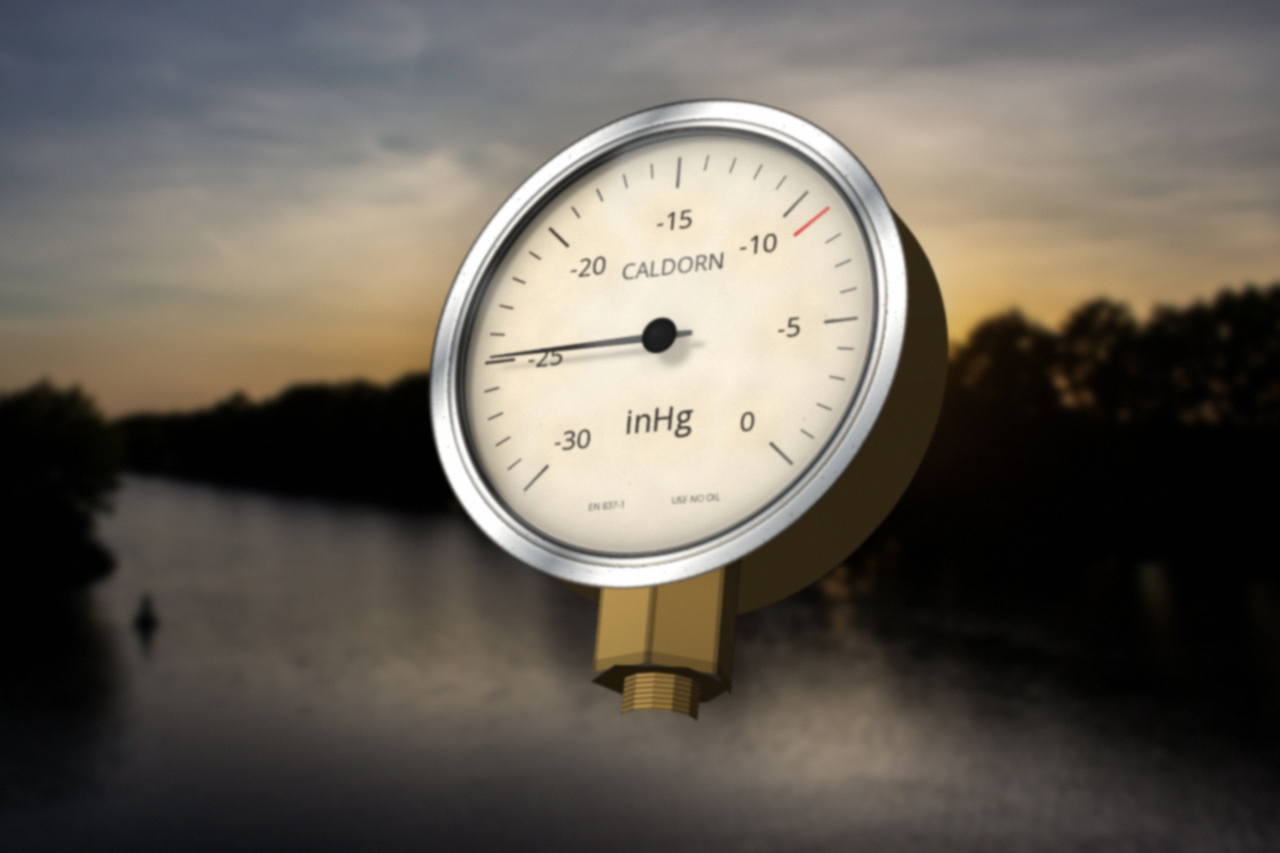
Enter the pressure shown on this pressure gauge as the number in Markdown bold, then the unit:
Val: **-25** inHg
